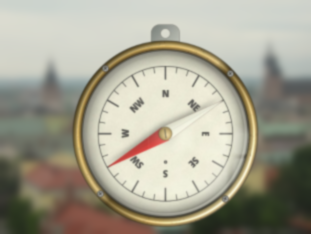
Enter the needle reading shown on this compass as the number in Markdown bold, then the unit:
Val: **240** °
